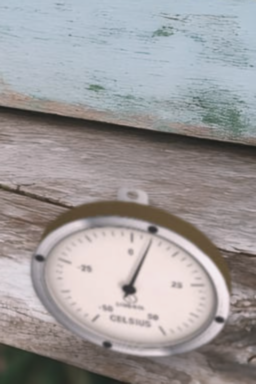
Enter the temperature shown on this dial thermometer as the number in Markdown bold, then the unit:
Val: **5** °C
